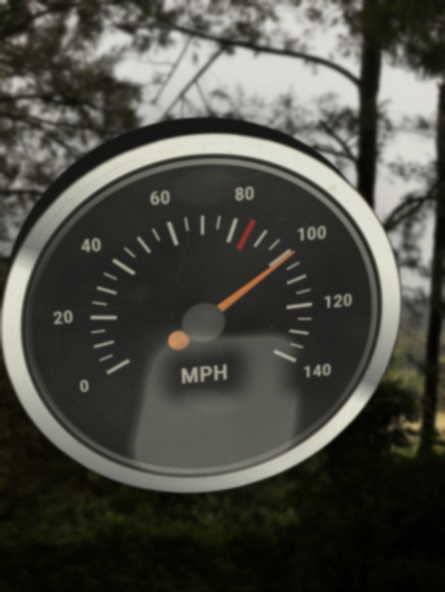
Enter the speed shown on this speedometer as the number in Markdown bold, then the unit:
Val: **100** mph
